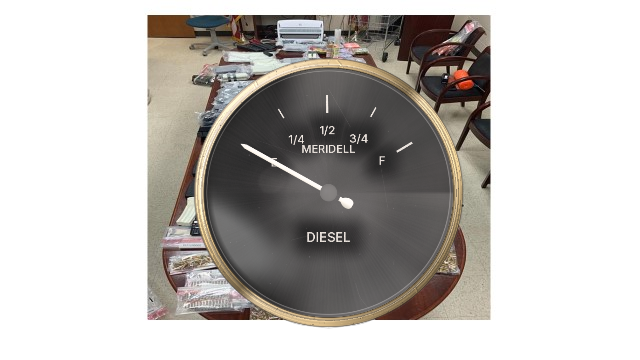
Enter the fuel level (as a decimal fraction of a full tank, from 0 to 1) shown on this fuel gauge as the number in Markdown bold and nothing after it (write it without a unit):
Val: **0**
